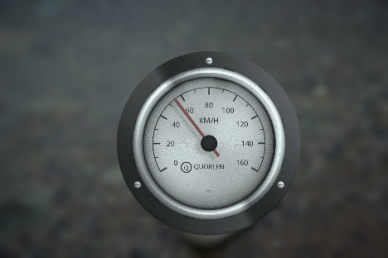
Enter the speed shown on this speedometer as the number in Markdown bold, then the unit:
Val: **55** km/h
